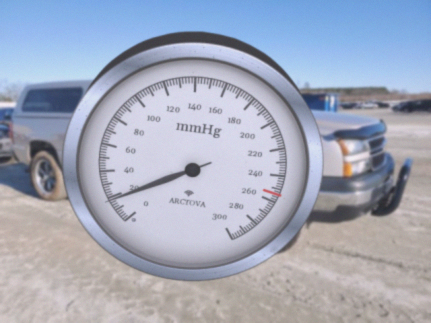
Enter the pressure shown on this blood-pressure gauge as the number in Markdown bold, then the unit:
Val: **20** mmHg
